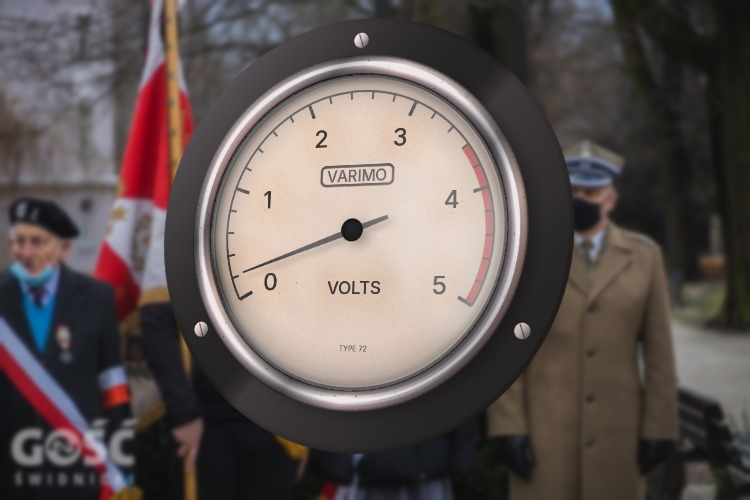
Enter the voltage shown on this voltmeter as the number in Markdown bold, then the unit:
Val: **0.2** V
